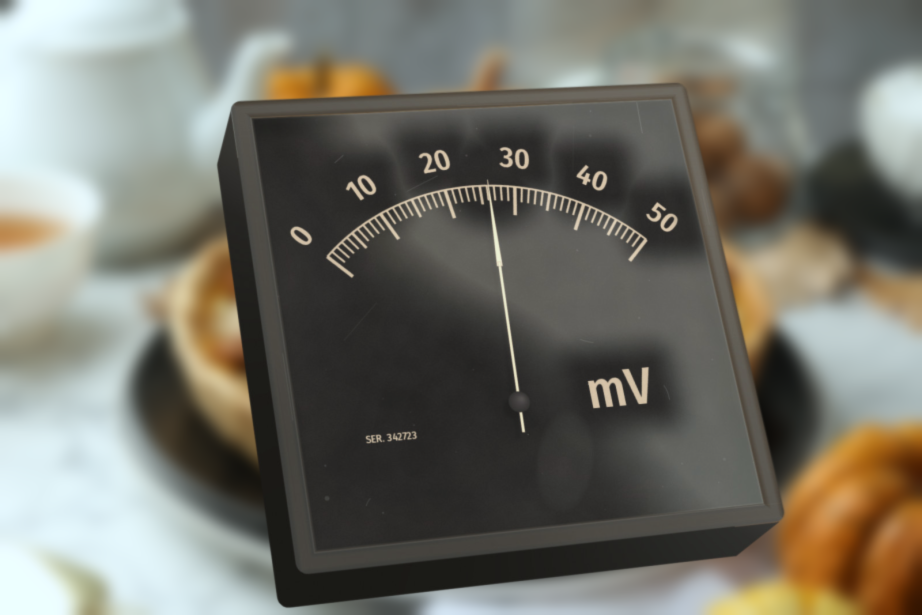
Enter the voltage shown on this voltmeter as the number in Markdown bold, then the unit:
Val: **26** mV
